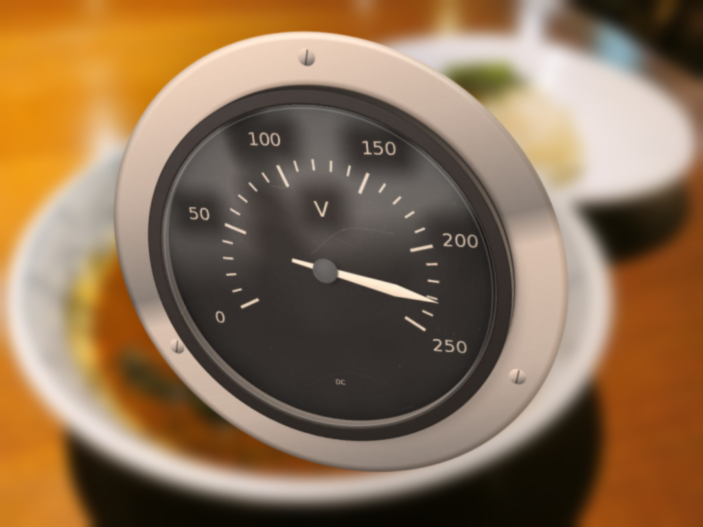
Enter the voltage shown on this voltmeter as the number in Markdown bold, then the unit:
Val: **230** V
